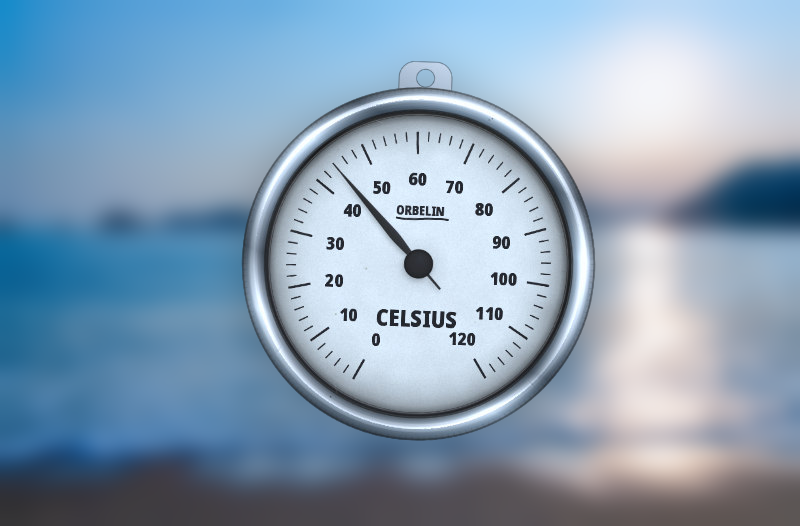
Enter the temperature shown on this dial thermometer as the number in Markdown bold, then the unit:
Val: **44** °C
